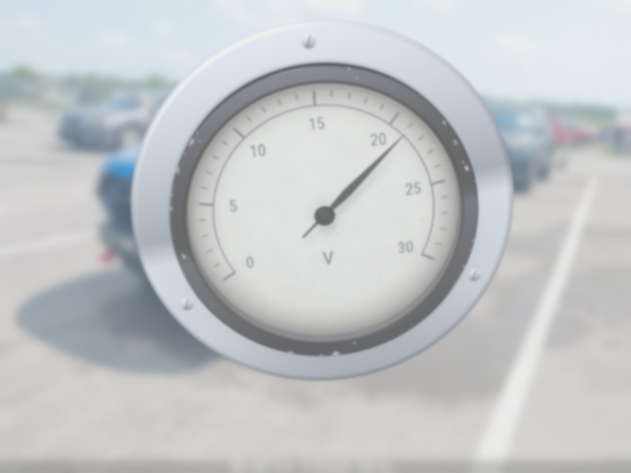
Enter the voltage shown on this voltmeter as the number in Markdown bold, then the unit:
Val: **21** V
